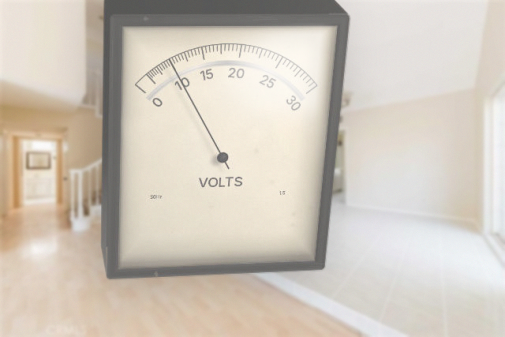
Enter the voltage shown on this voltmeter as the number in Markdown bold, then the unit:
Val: **10** V
